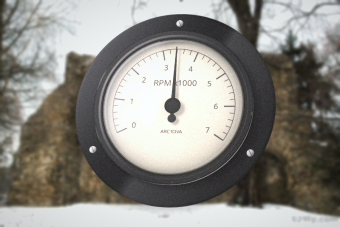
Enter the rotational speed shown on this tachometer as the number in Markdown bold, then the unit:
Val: **3400** rpm
